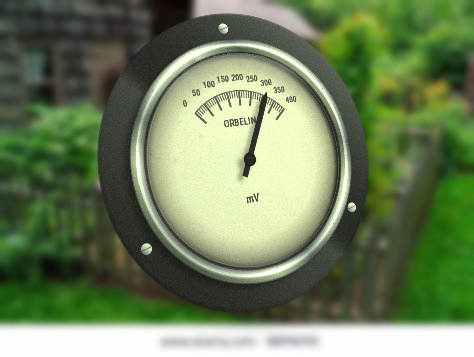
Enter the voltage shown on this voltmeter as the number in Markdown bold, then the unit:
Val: **300** mV
